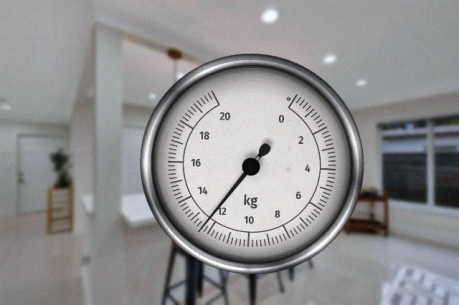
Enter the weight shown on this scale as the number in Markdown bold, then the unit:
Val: **12.4** kg
